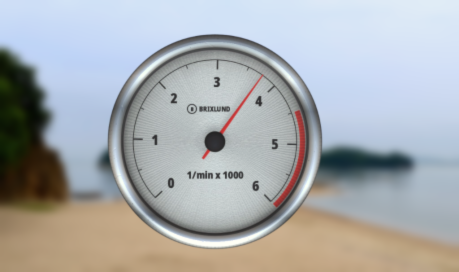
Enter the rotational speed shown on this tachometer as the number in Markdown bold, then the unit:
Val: **3750** rpm
